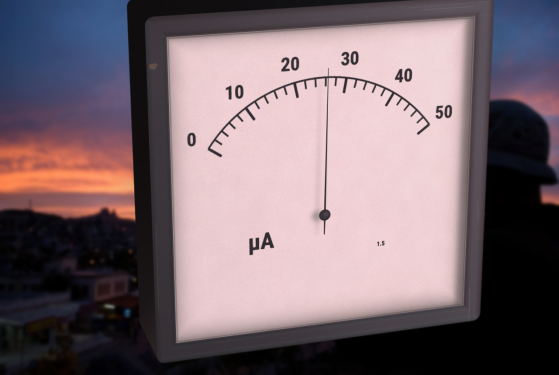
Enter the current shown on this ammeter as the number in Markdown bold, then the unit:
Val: **26** µA
